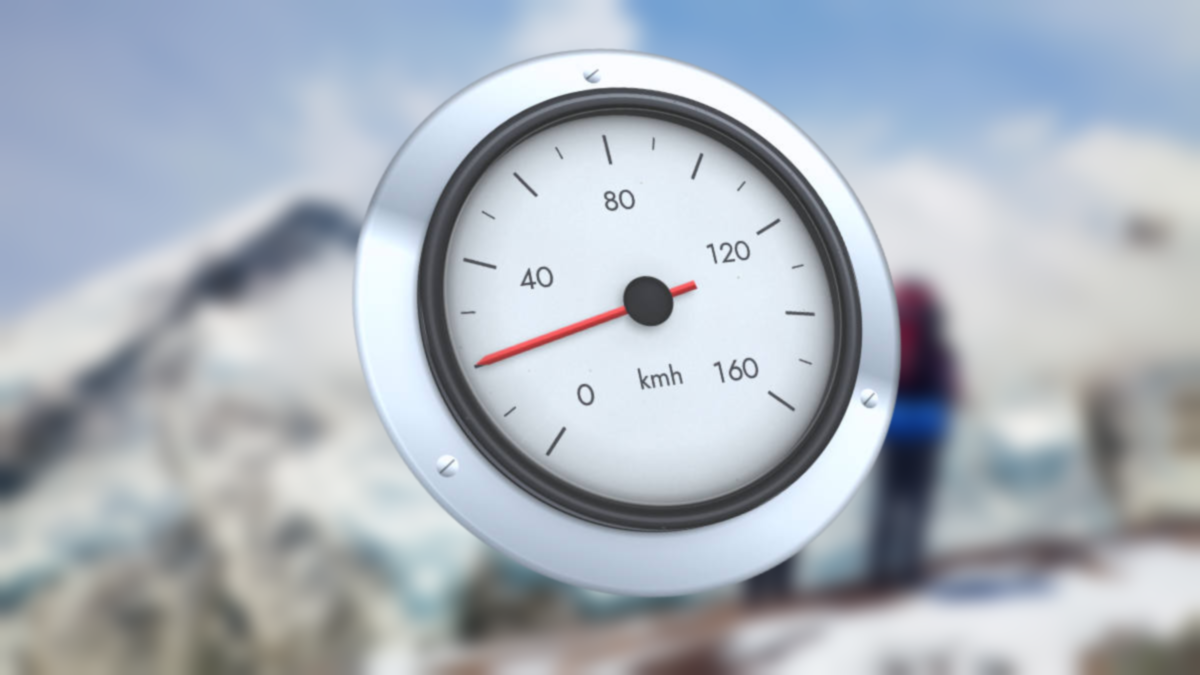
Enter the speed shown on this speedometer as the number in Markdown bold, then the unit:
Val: **20** km/h
